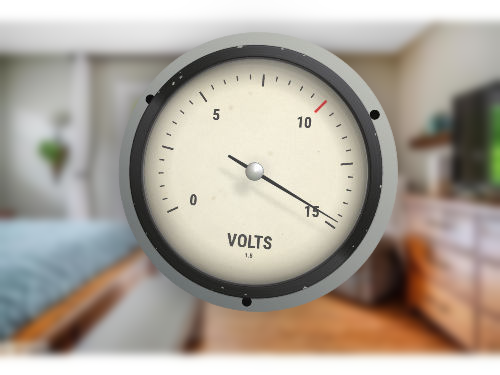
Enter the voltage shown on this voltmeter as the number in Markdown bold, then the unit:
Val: **14.75** V
